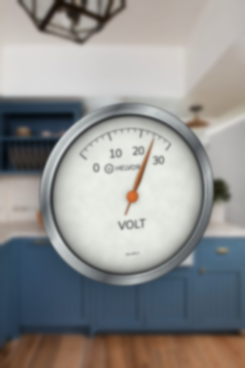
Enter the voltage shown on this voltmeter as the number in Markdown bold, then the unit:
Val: **24** V
